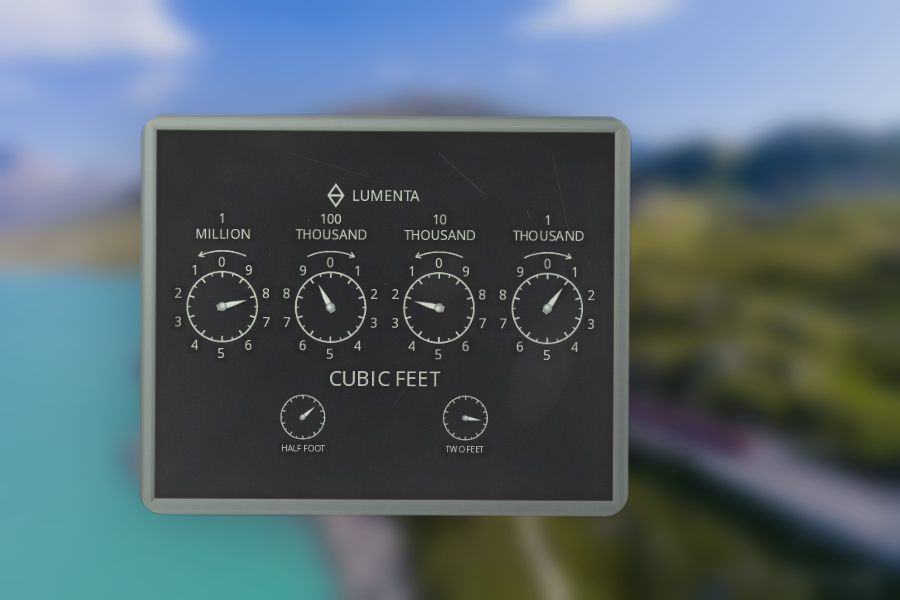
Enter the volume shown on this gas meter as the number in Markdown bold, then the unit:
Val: **792100** ft³
